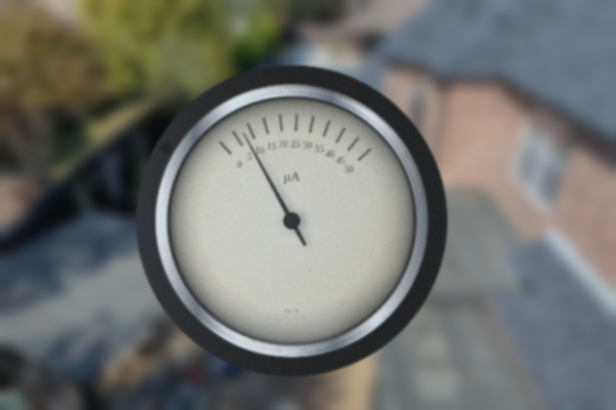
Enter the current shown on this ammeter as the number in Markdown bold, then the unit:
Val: **7.5** µA
